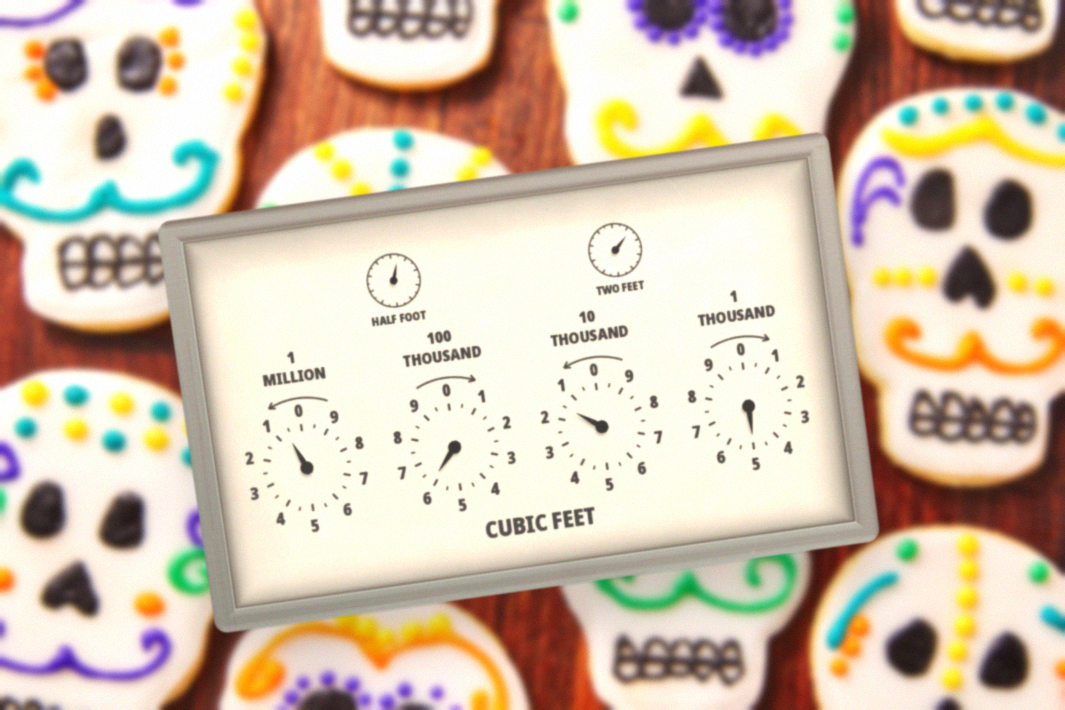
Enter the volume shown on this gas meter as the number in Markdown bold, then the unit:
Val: **61500** ft³
